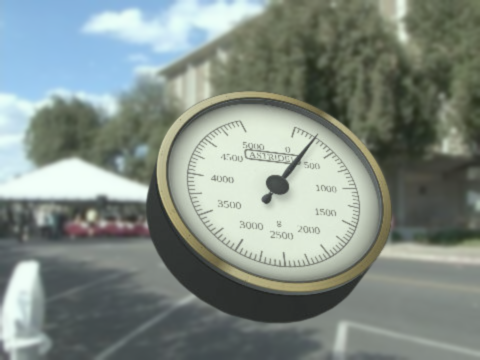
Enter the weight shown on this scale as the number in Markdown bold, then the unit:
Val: **250** g
